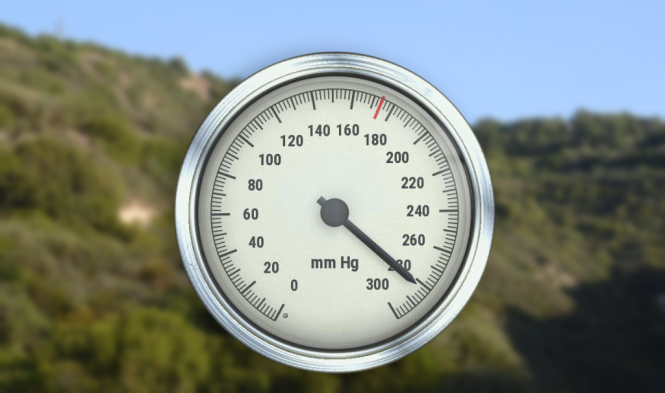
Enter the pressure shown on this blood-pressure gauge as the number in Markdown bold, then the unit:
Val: **282** mmHg
